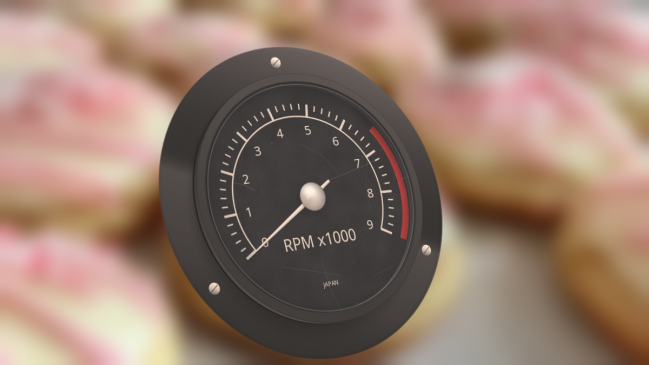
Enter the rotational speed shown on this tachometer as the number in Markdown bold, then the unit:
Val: **0** rpm
